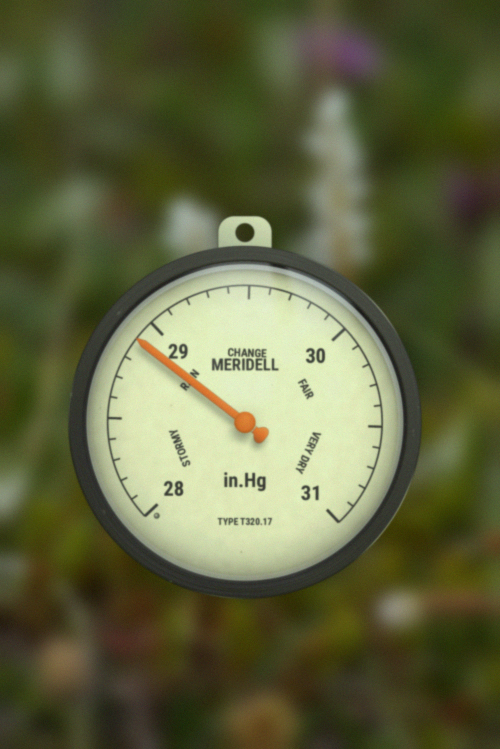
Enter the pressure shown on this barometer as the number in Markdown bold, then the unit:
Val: **28.9** inHg
